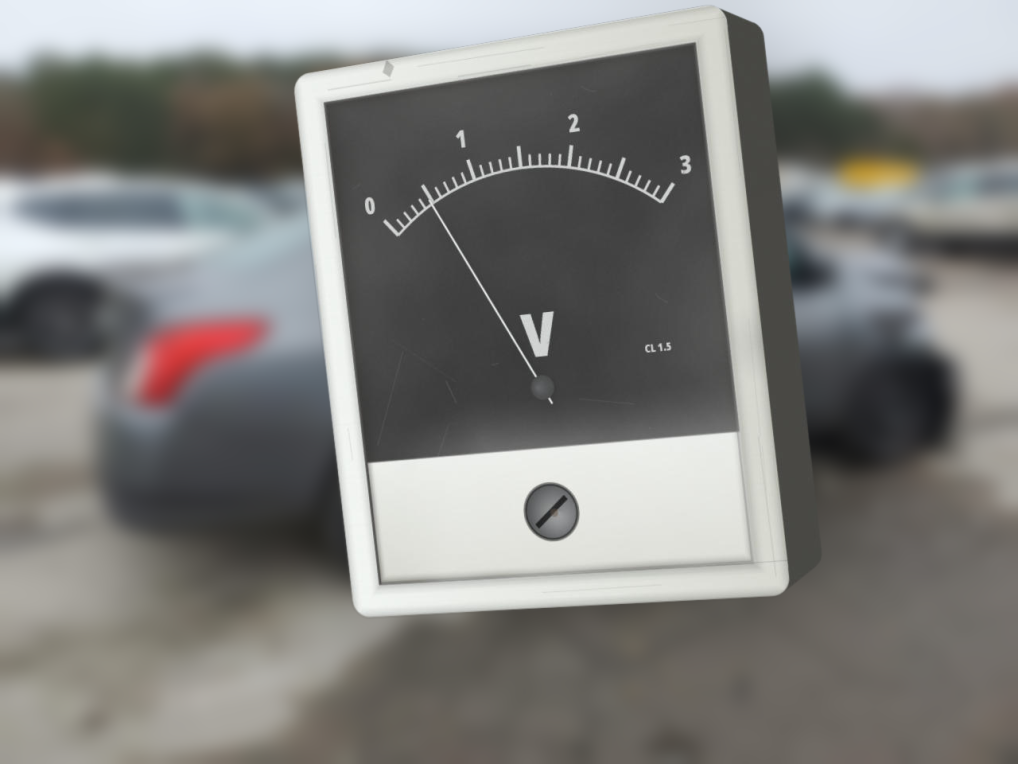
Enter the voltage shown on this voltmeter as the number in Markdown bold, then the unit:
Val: **0.5** V
